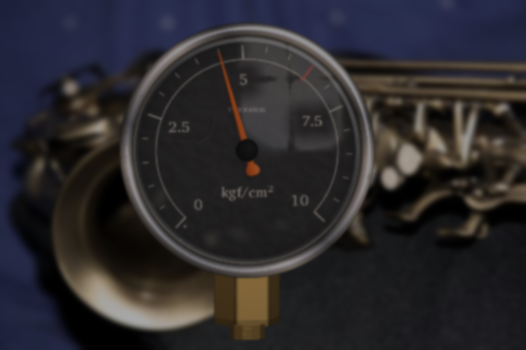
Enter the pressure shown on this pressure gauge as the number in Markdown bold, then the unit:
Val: **4.5** kg/cm²
